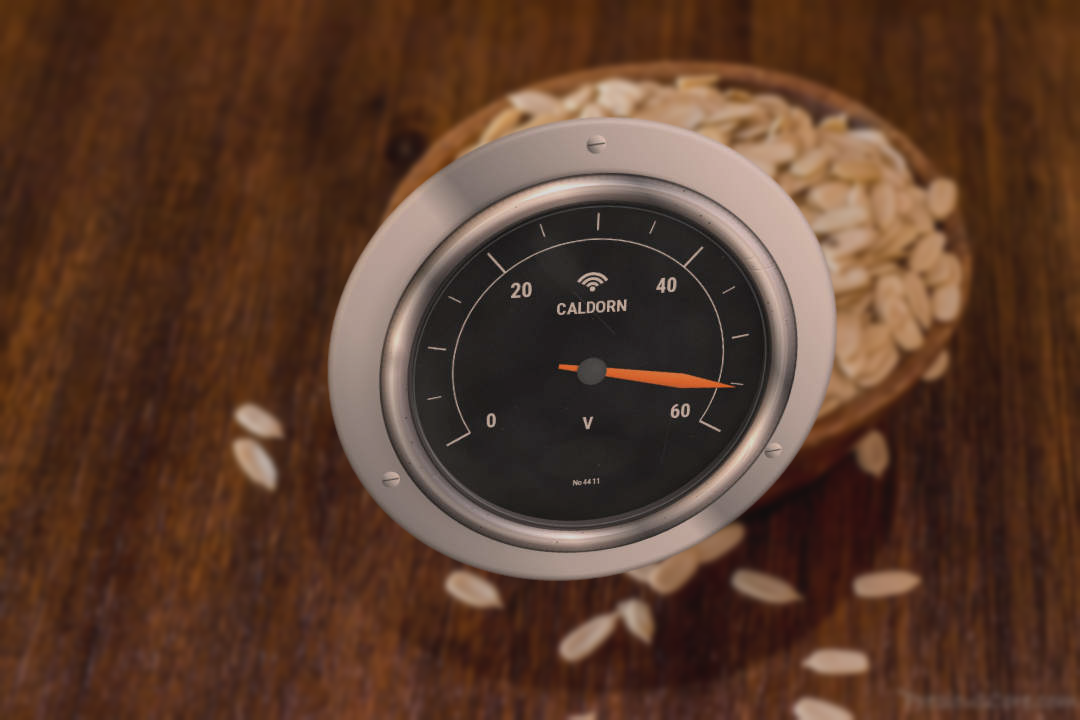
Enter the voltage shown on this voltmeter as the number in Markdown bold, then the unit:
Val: **55** V
